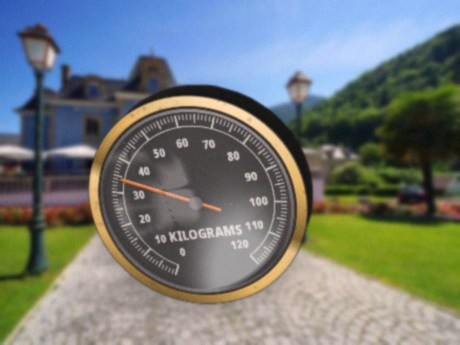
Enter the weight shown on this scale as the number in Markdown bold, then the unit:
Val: **35** kg
